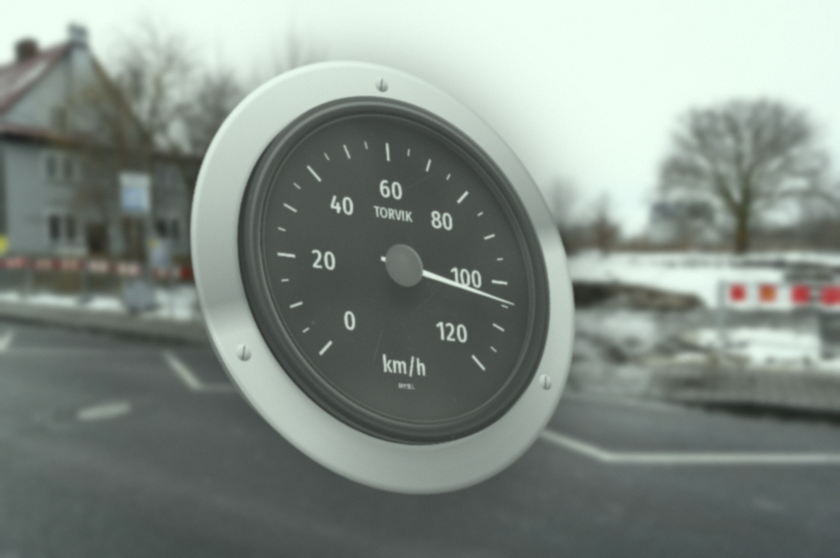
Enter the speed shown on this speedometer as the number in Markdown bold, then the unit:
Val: **105** km/h
